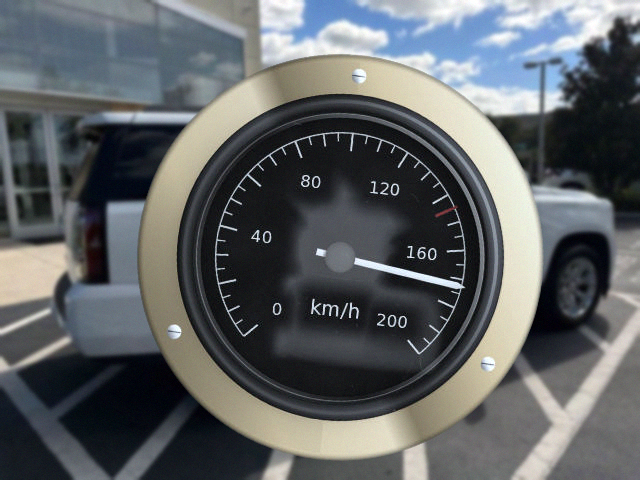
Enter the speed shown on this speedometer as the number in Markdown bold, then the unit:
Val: **172.5** km/h
